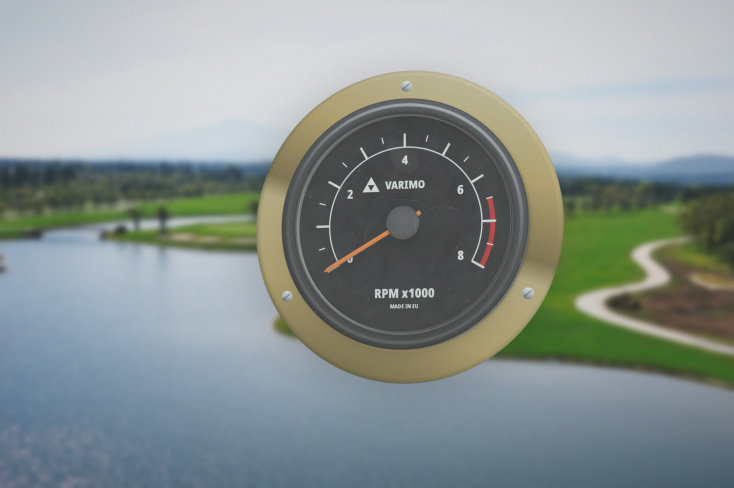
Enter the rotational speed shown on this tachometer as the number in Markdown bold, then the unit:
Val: **0** rpm
